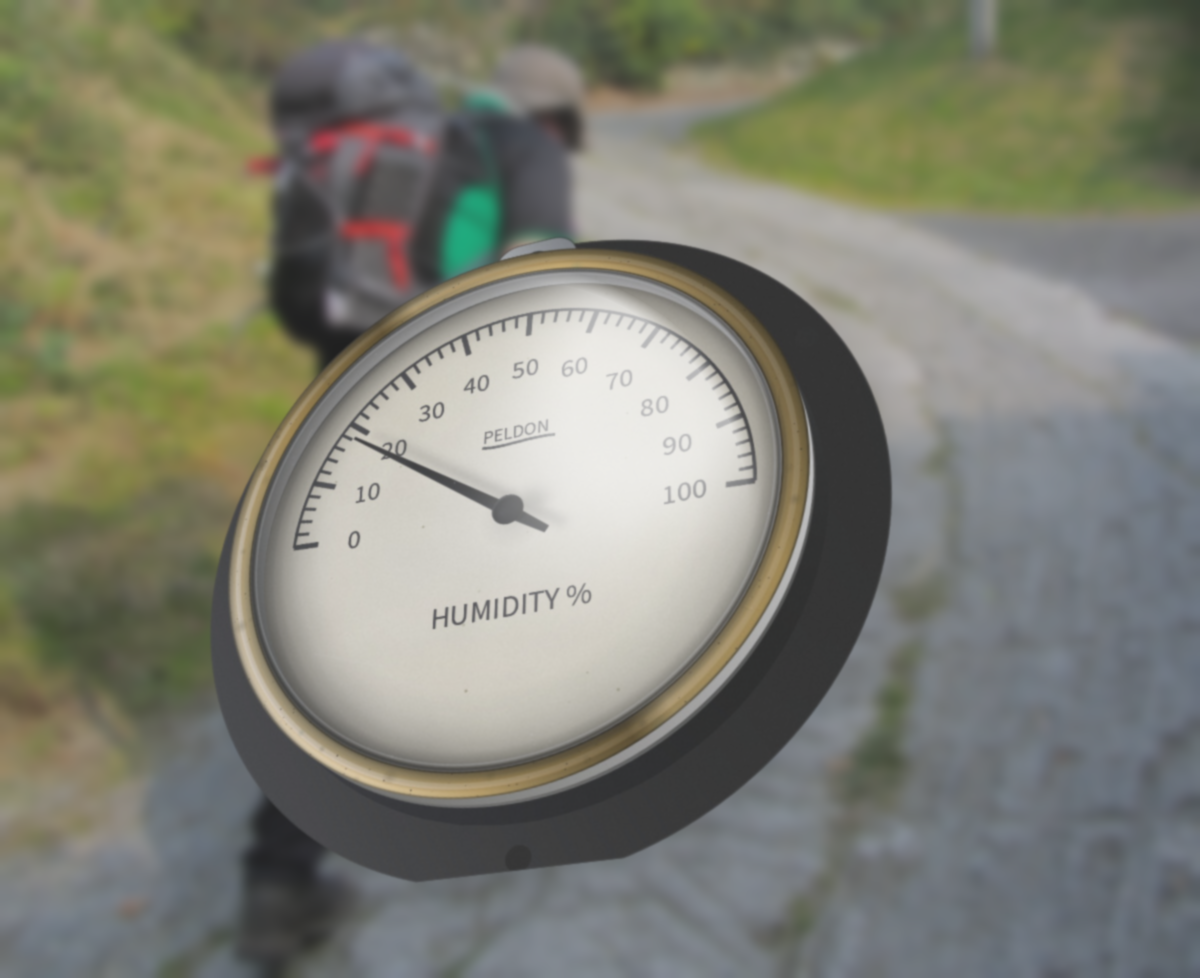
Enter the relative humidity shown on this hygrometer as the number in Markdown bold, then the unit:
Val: **18** %
